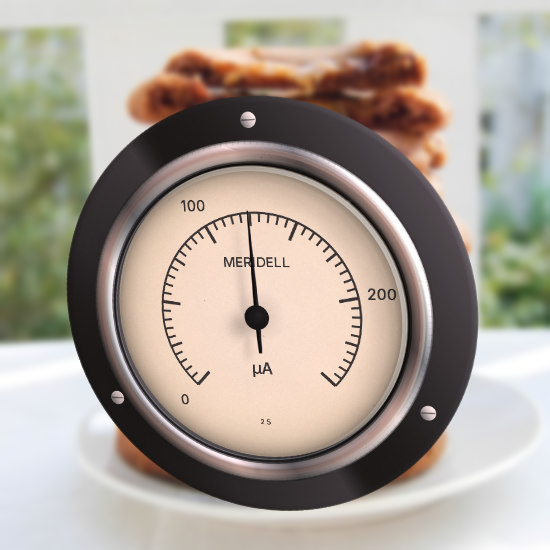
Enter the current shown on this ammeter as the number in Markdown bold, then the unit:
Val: **125** µA
